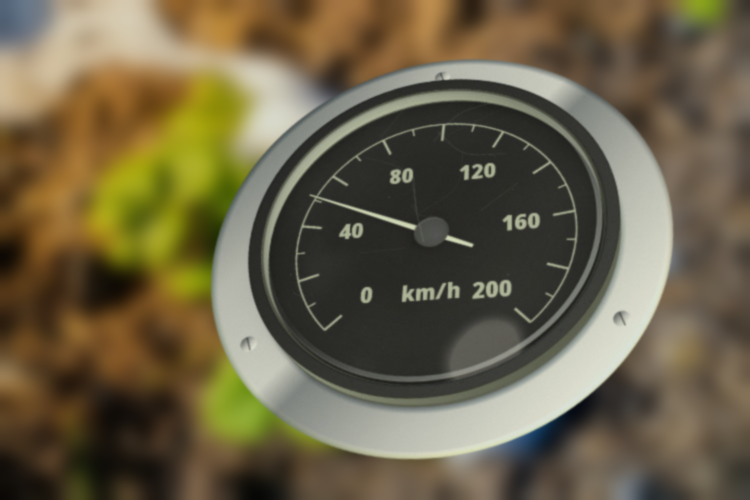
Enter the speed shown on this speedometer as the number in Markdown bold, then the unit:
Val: **50** km/h
